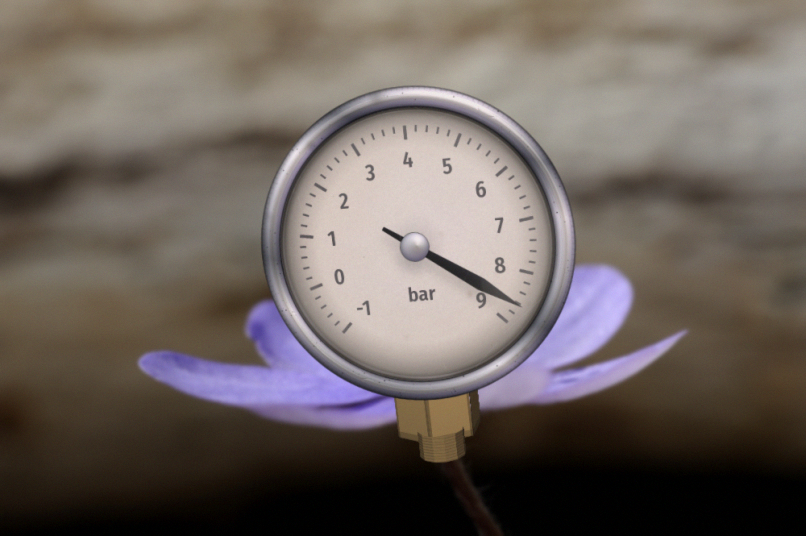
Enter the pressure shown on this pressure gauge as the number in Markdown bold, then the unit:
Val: **8.6** bar
